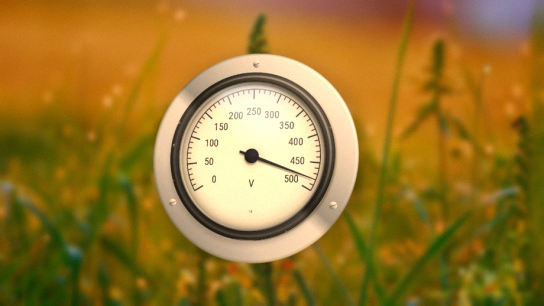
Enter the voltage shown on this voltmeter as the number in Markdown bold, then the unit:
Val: **480** V
